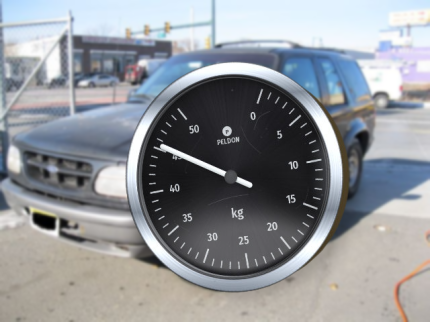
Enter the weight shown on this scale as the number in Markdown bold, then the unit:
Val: **45.5** kg
